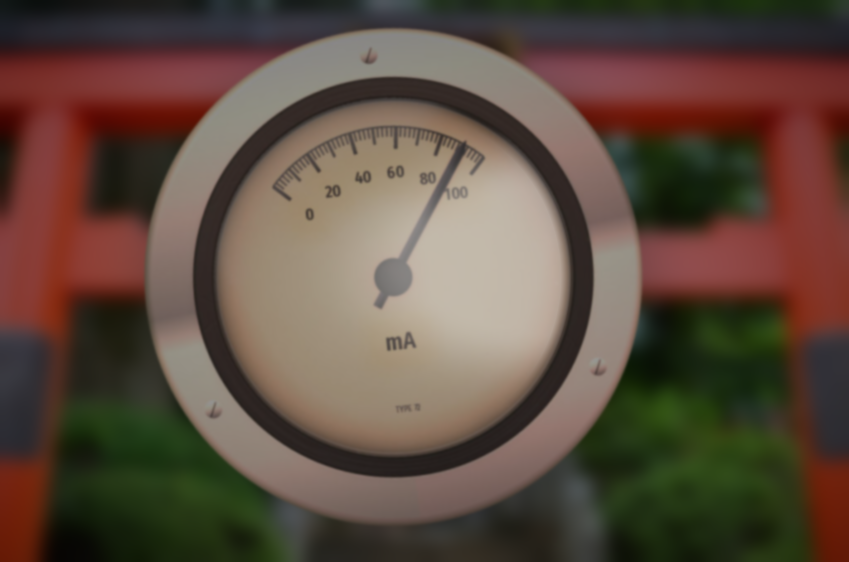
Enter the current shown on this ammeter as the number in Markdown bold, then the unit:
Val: **90** mA
